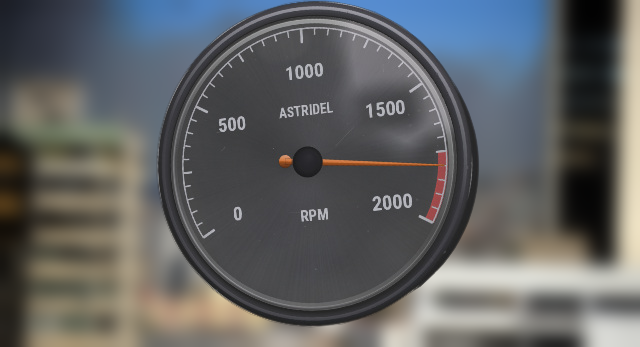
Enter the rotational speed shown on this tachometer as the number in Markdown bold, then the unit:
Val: **1800** rpm
